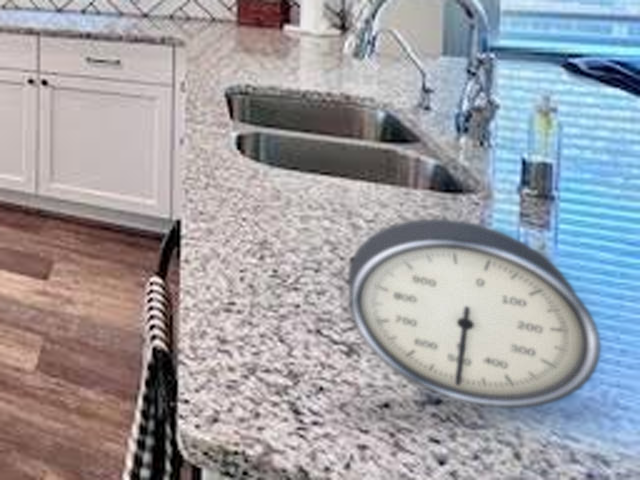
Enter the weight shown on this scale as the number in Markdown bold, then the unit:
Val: **500** g
